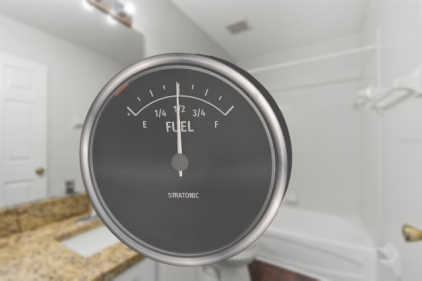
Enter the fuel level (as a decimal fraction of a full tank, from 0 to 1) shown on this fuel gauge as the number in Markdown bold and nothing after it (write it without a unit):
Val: **0.5**
